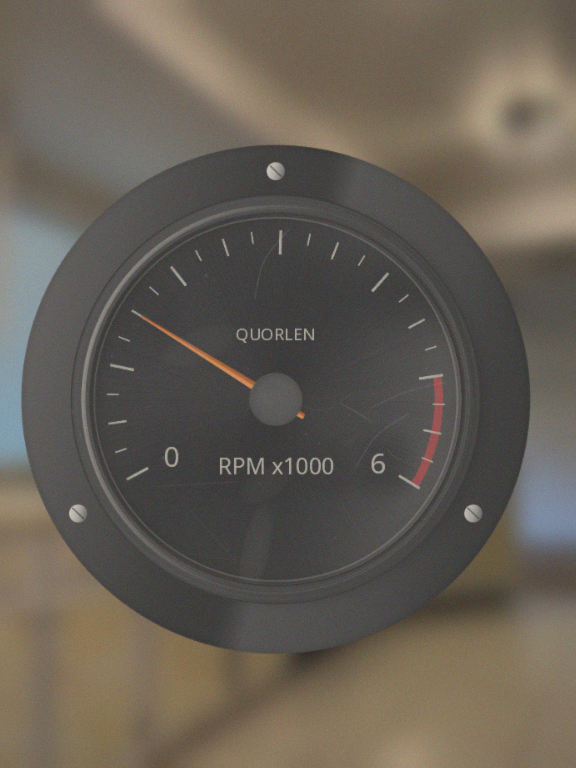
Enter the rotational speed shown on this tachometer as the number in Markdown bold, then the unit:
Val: **1500** rpm
